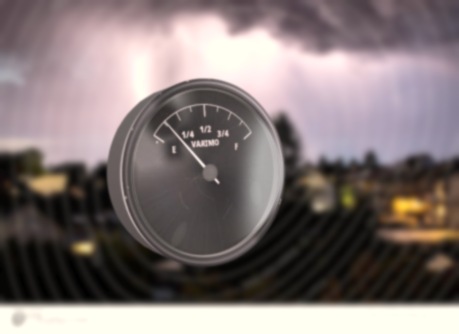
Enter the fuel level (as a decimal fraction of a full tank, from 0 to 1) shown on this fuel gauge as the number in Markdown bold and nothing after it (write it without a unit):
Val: **0.125**
